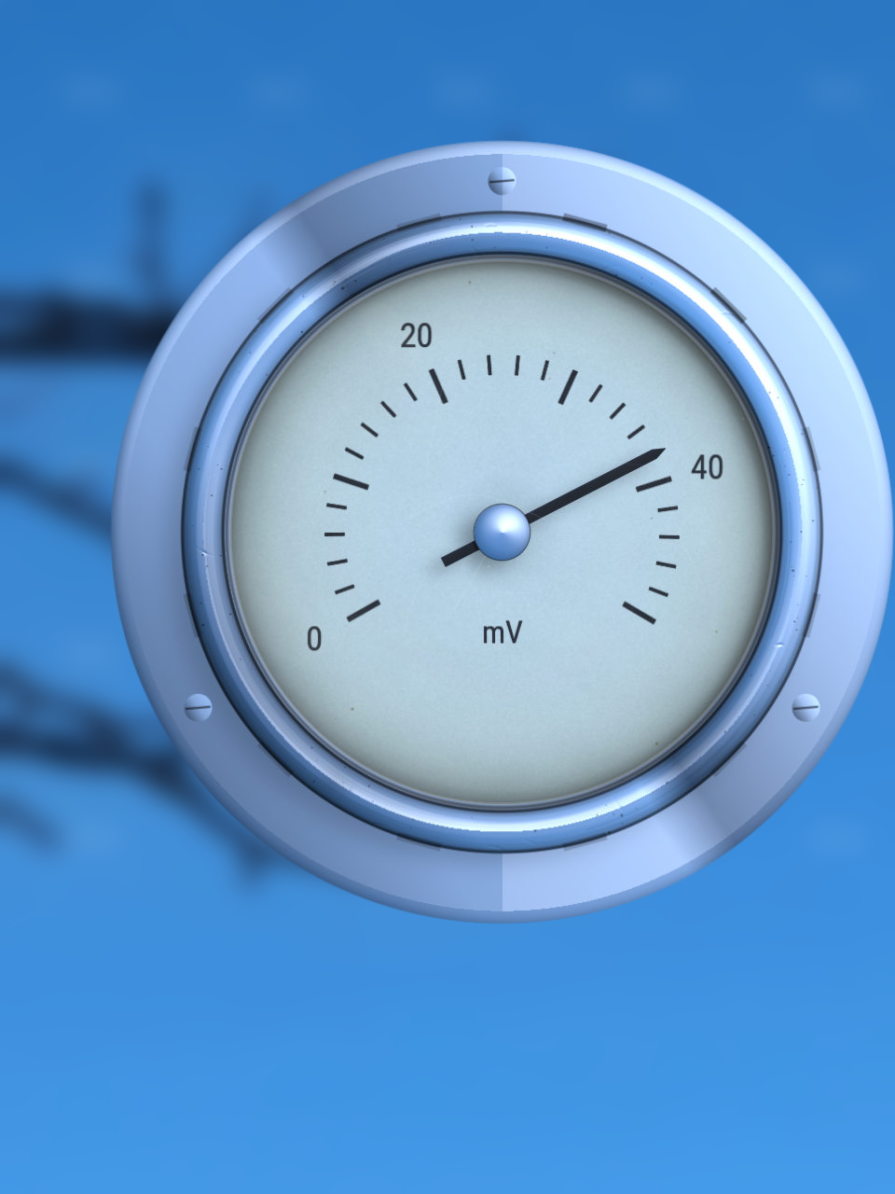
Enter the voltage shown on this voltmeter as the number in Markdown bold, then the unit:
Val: **38** mV
